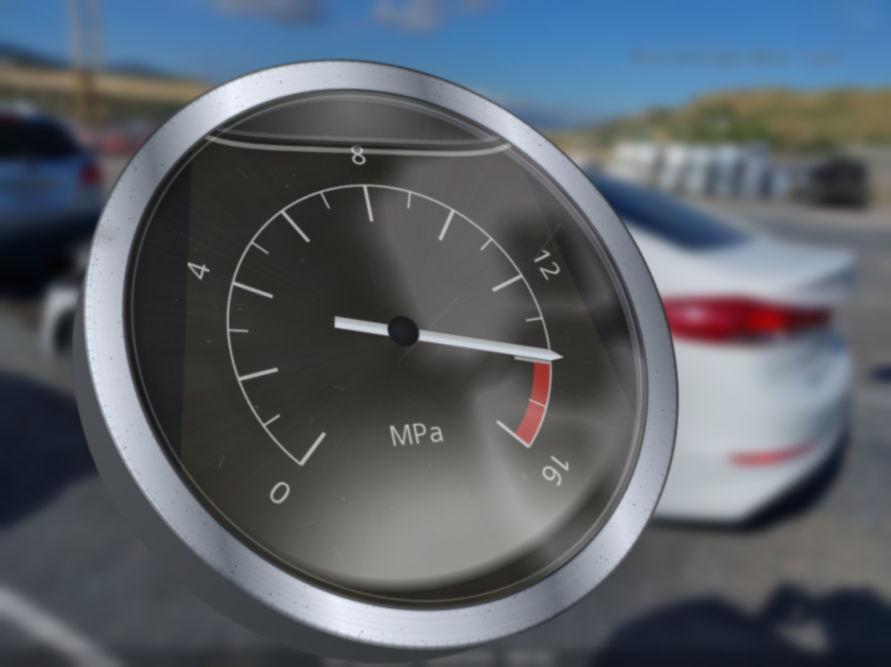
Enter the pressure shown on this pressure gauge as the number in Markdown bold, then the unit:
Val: **14** MPa
